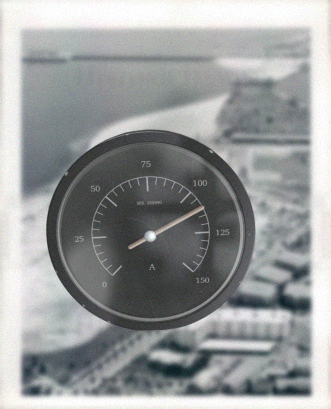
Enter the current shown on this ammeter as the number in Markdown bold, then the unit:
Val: **110** A
